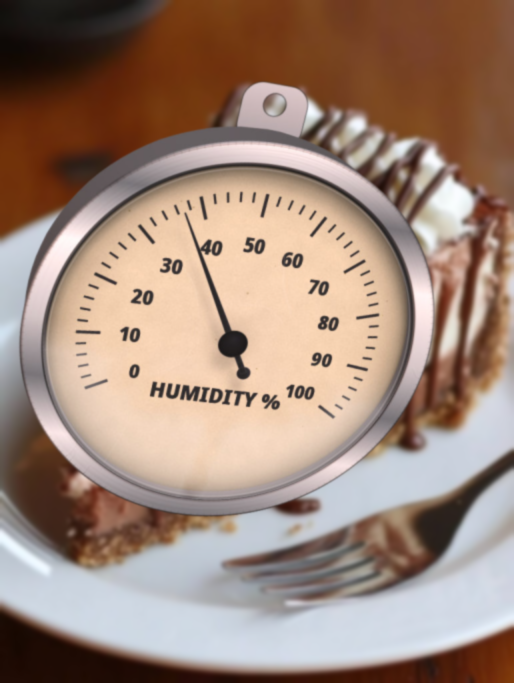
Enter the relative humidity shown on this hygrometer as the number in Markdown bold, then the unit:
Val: **37** %
